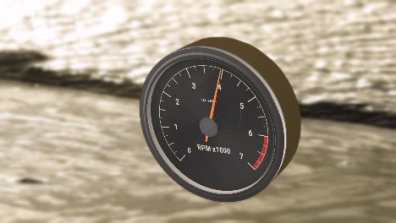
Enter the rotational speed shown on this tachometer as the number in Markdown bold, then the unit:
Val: **4000** rpm
